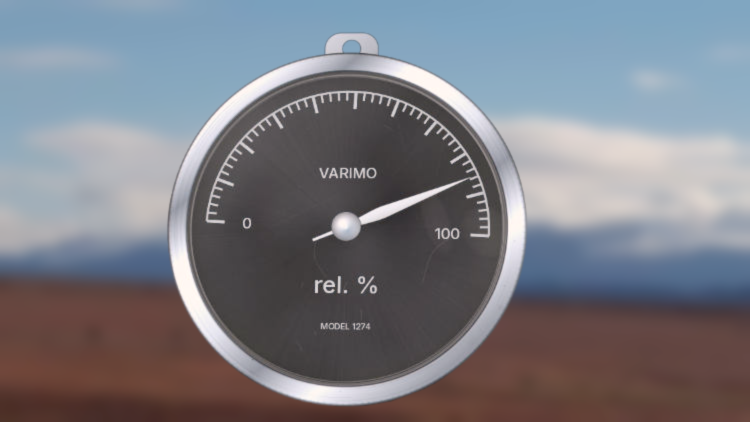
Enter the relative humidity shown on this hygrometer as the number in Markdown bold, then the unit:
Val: **86** %
